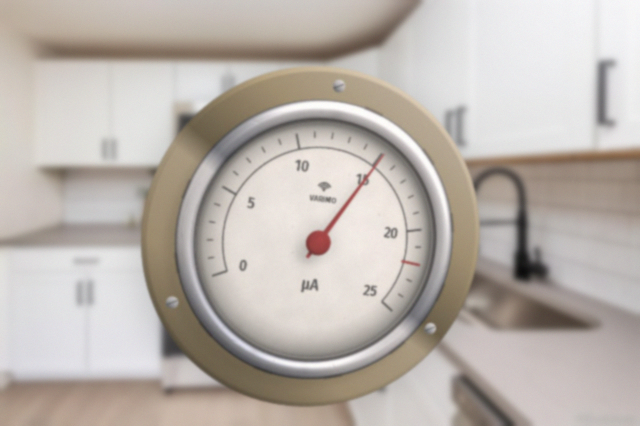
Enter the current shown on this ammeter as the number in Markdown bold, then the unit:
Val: **15** µA
